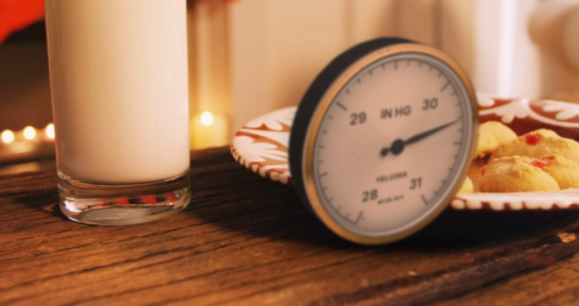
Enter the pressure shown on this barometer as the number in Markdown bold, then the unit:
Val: **30.3** inHg
